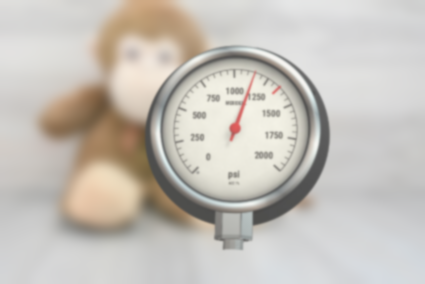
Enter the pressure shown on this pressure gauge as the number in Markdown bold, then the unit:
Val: **1150** psi
